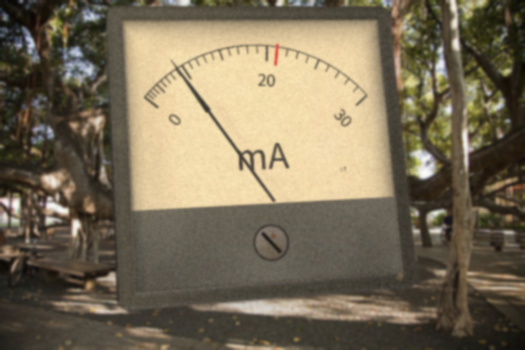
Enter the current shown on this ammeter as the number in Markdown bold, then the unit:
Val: **9** mA
